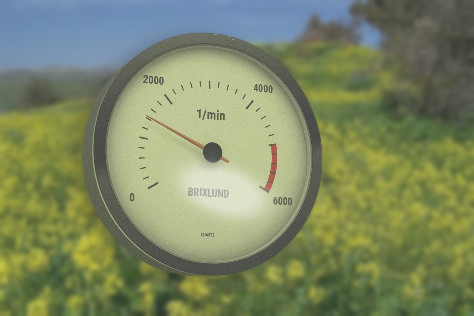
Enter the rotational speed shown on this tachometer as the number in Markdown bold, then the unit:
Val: **1400** rpm
